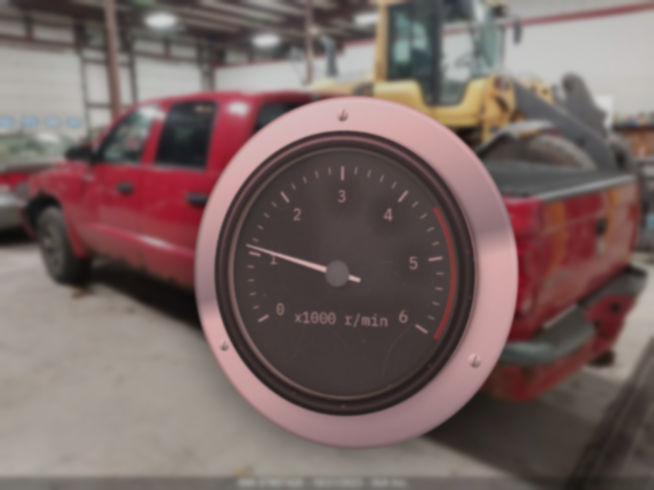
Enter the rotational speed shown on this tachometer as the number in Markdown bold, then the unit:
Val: **1100** rpm
